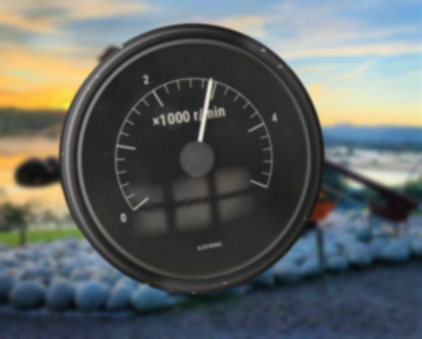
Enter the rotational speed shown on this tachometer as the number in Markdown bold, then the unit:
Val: **2900** rpm
